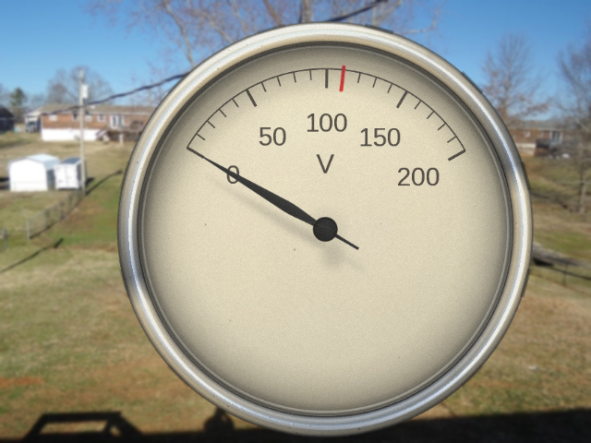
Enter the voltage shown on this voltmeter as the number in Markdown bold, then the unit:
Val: **0** V
